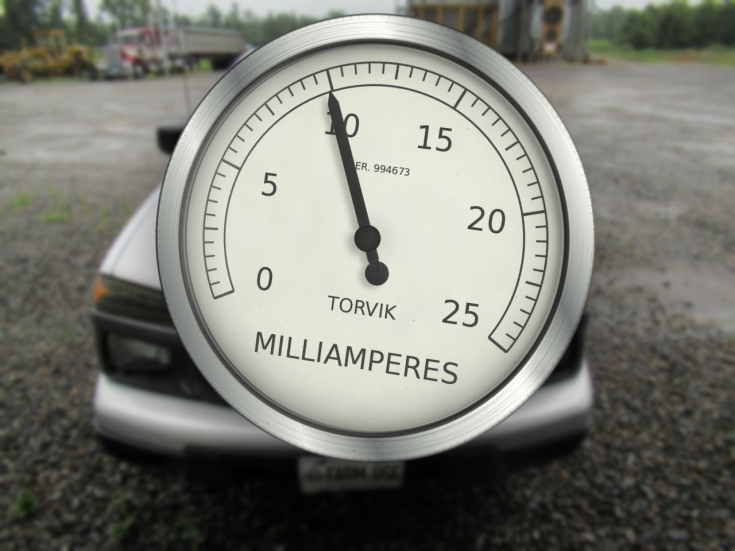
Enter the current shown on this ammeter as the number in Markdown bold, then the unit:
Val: **10** mA
